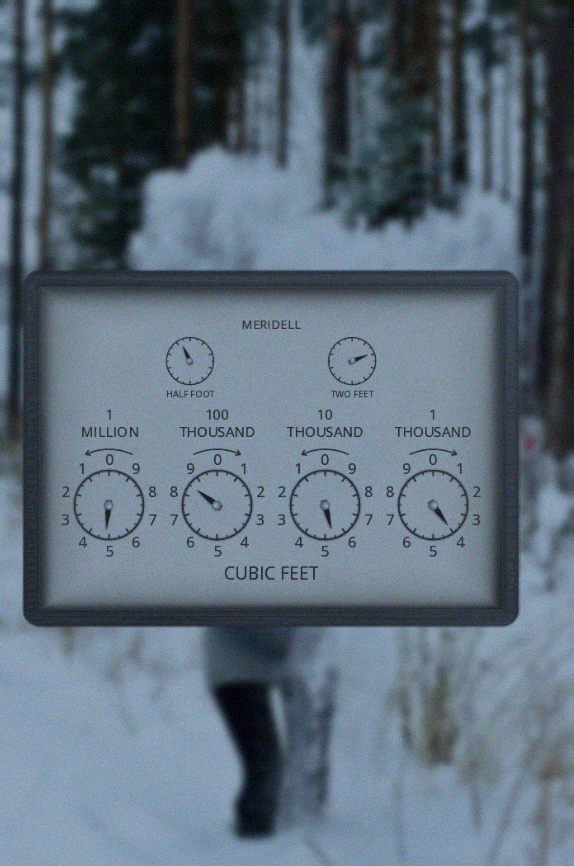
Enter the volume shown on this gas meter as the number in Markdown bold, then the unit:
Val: **485400** ft³
